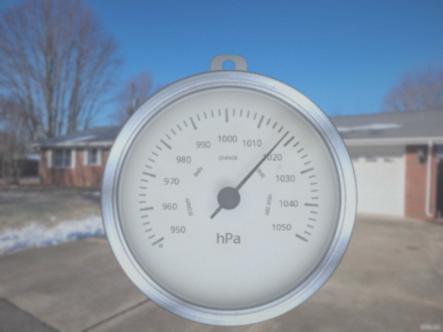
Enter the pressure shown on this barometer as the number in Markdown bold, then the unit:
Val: **1018** hPa
